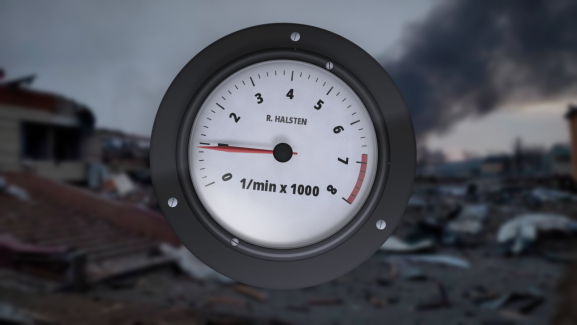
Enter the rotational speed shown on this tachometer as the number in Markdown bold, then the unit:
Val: **900** rpm
